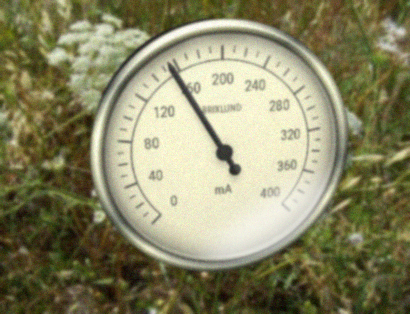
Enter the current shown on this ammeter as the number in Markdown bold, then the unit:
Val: **155** mA
